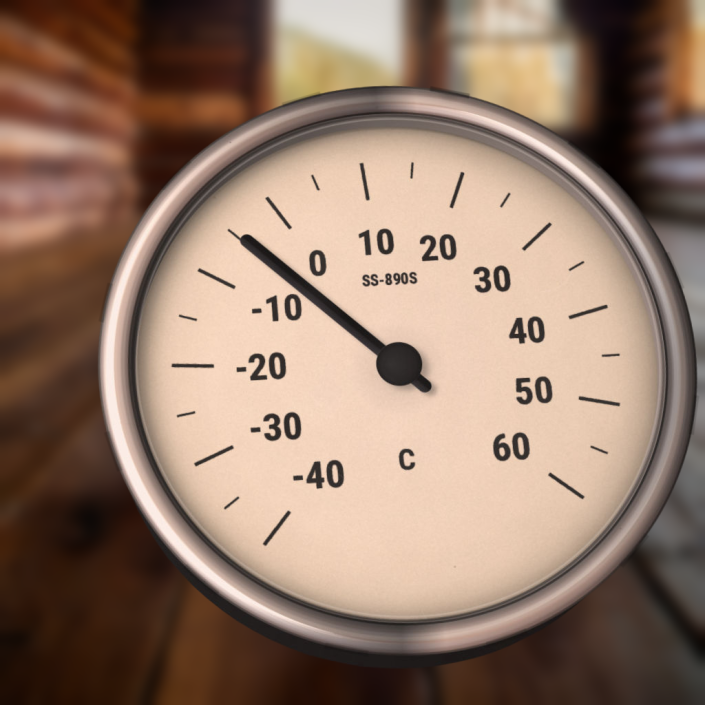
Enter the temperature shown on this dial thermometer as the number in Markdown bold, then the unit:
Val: **-5** °C
